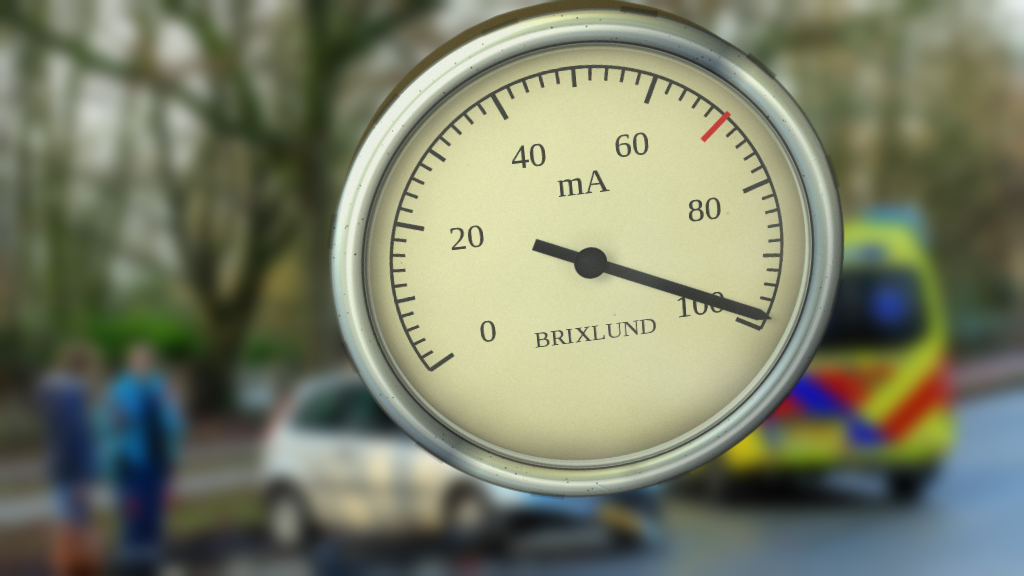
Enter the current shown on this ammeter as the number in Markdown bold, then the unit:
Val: **98** mA
